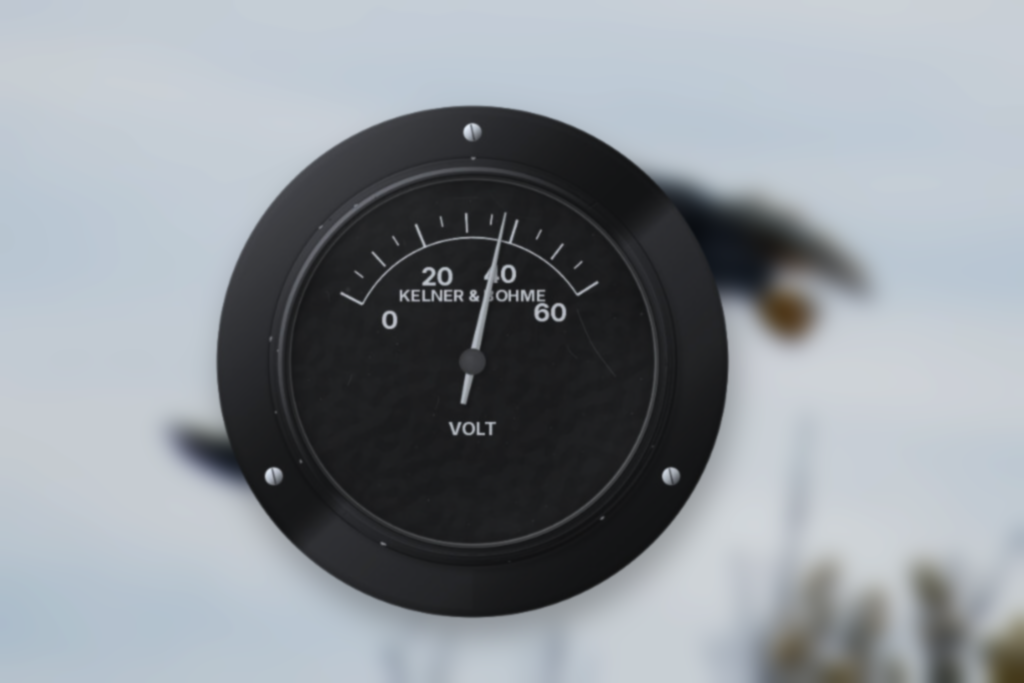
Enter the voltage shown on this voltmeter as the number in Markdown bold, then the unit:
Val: **37.5** V
